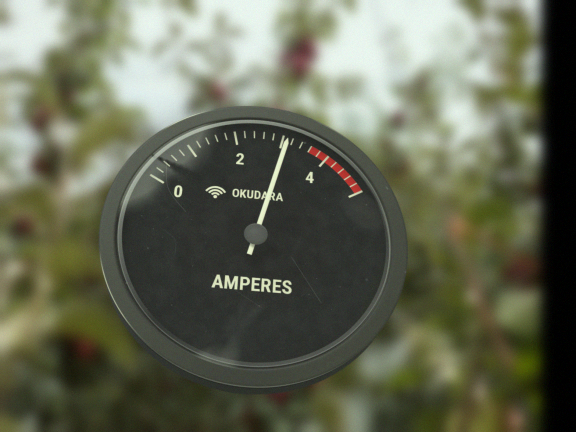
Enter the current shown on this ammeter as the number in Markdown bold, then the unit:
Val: **3.1** A
